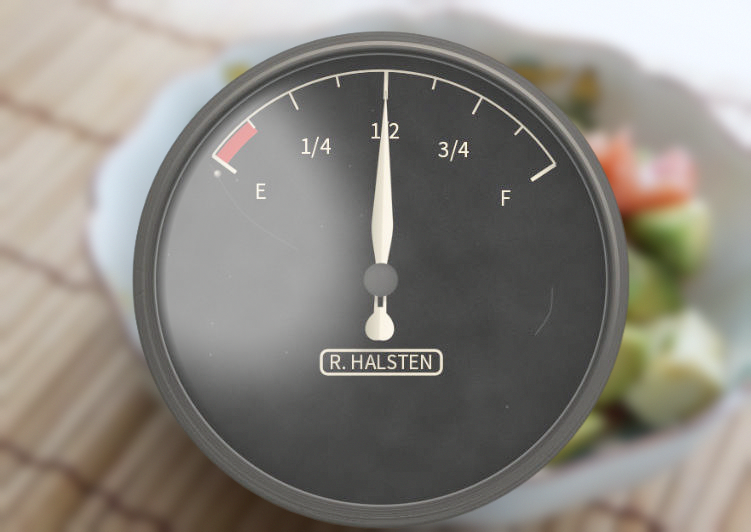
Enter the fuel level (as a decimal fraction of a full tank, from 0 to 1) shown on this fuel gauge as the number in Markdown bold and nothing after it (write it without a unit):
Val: **0.5**
